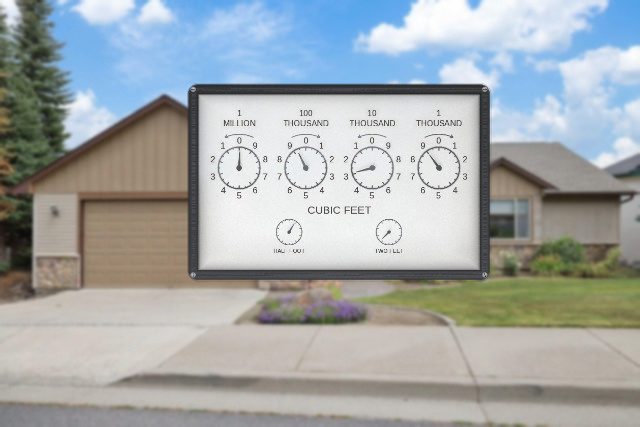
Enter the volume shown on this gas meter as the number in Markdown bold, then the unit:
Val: **992900** ft³
